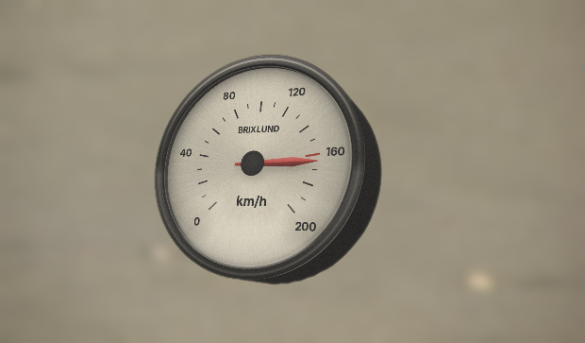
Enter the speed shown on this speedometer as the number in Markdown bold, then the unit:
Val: **165** km/h
